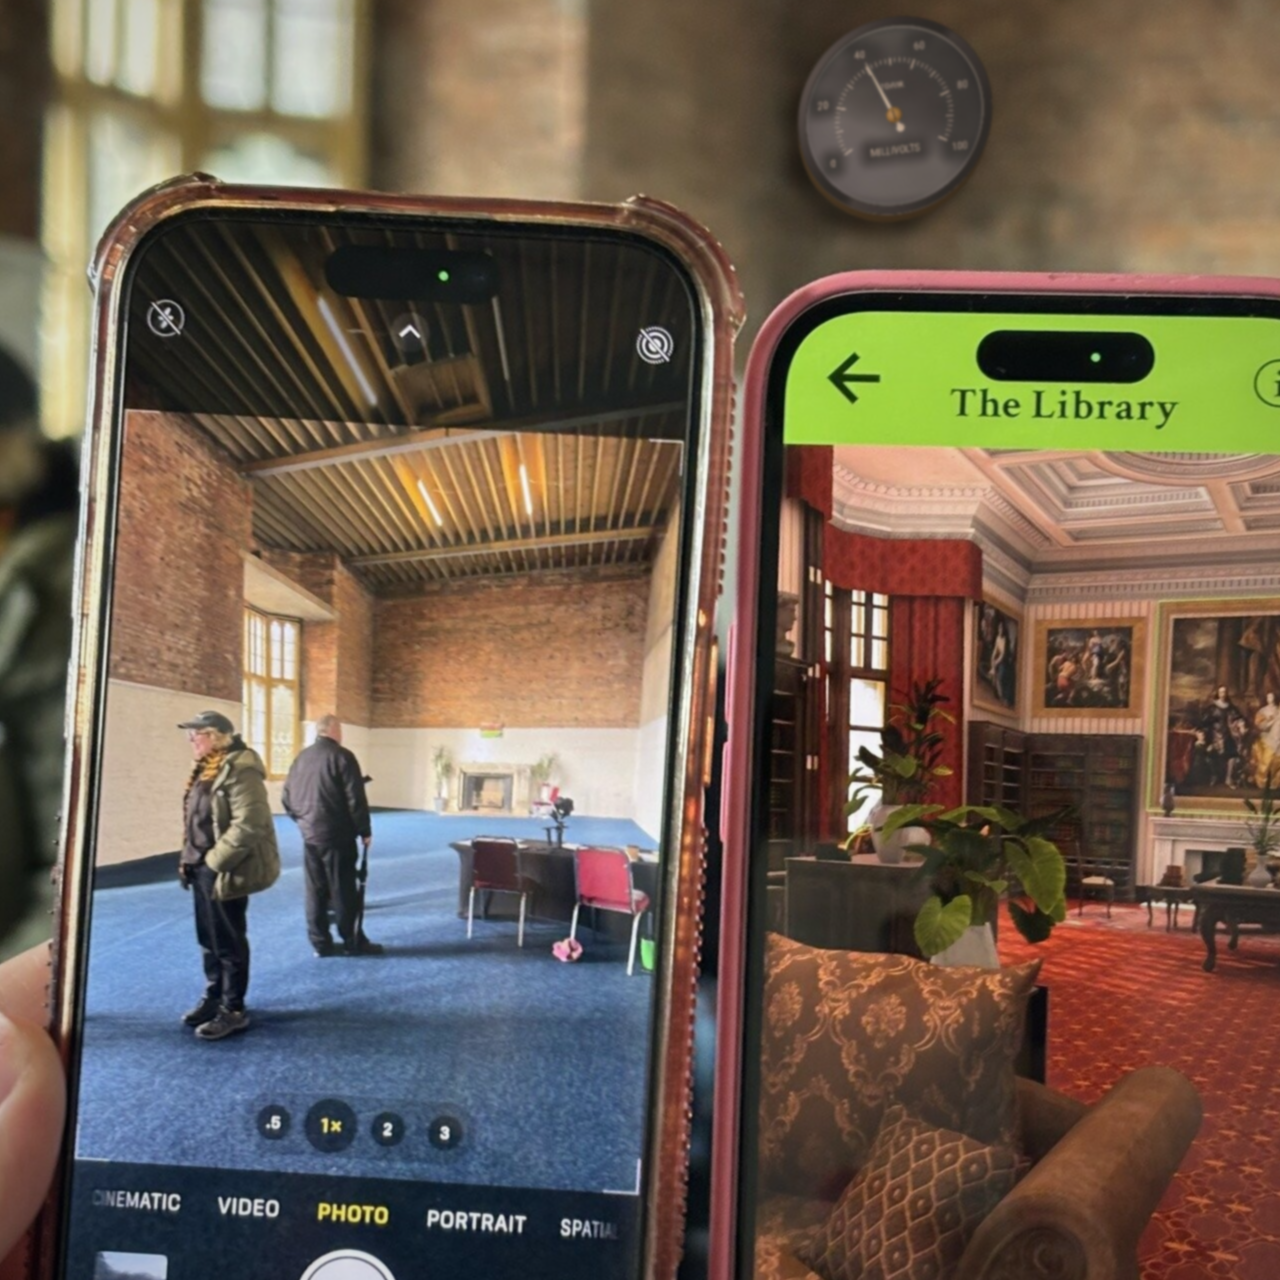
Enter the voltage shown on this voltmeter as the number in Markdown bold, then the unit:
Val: **40** mV
